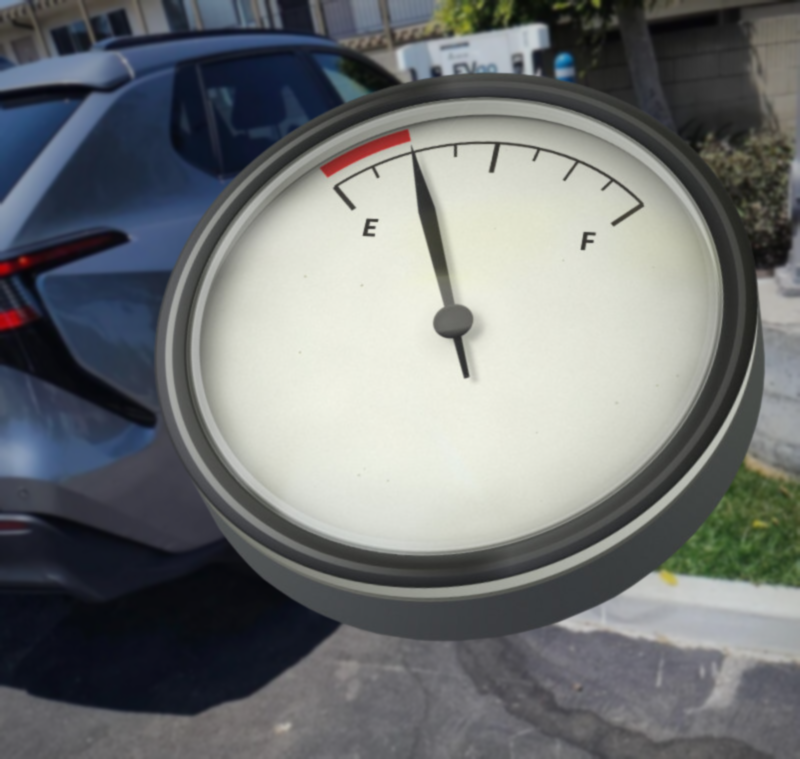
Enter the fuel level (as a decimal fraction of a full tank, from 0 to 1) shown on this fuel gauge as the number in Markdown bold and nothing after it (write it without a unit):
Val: **0.25**
